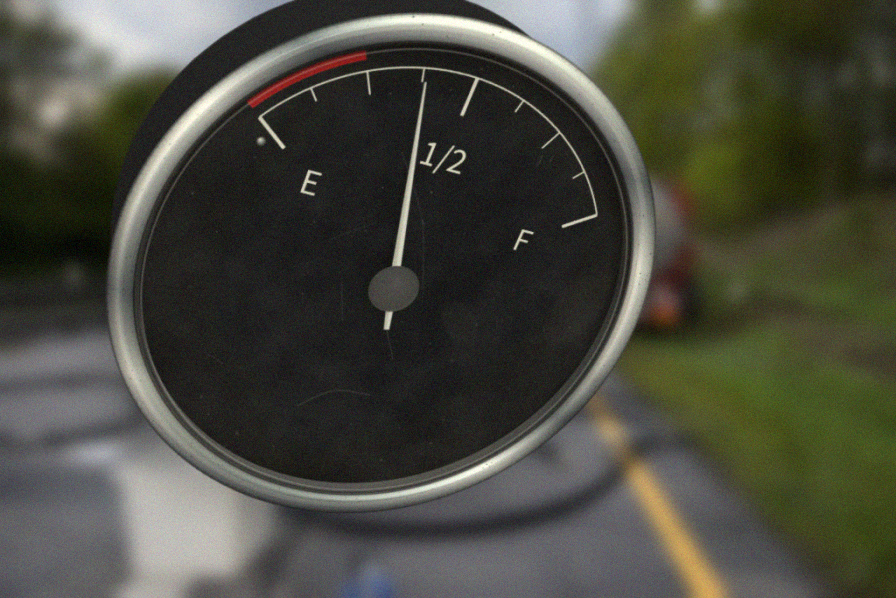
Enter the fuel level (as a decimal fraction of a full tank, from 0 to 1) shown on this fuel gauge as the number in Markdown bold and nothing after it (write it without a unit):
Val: **0.375**
